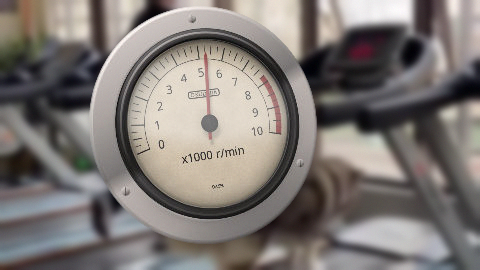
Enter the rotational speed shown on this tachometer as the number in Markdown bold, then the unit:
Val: **5250** rpm
